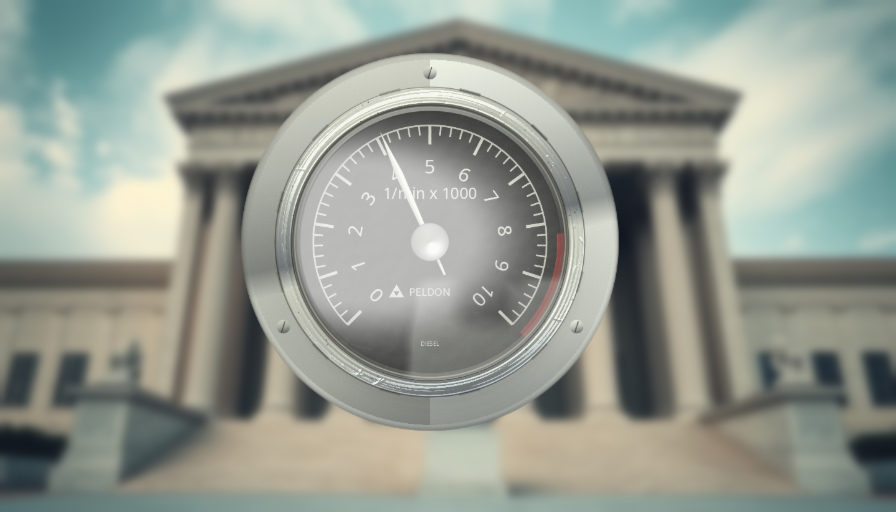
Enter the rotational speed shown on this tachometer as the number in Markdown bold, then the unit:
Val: **4100** rpm
